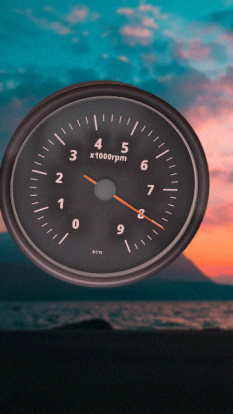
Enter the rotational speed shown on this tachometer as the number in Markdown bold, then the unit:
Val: **8000** rpm
